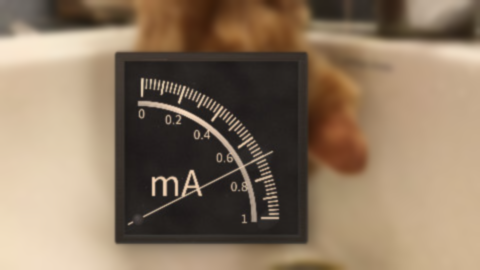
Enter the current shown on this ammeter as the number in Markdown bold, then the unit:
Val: **0.7** mA
